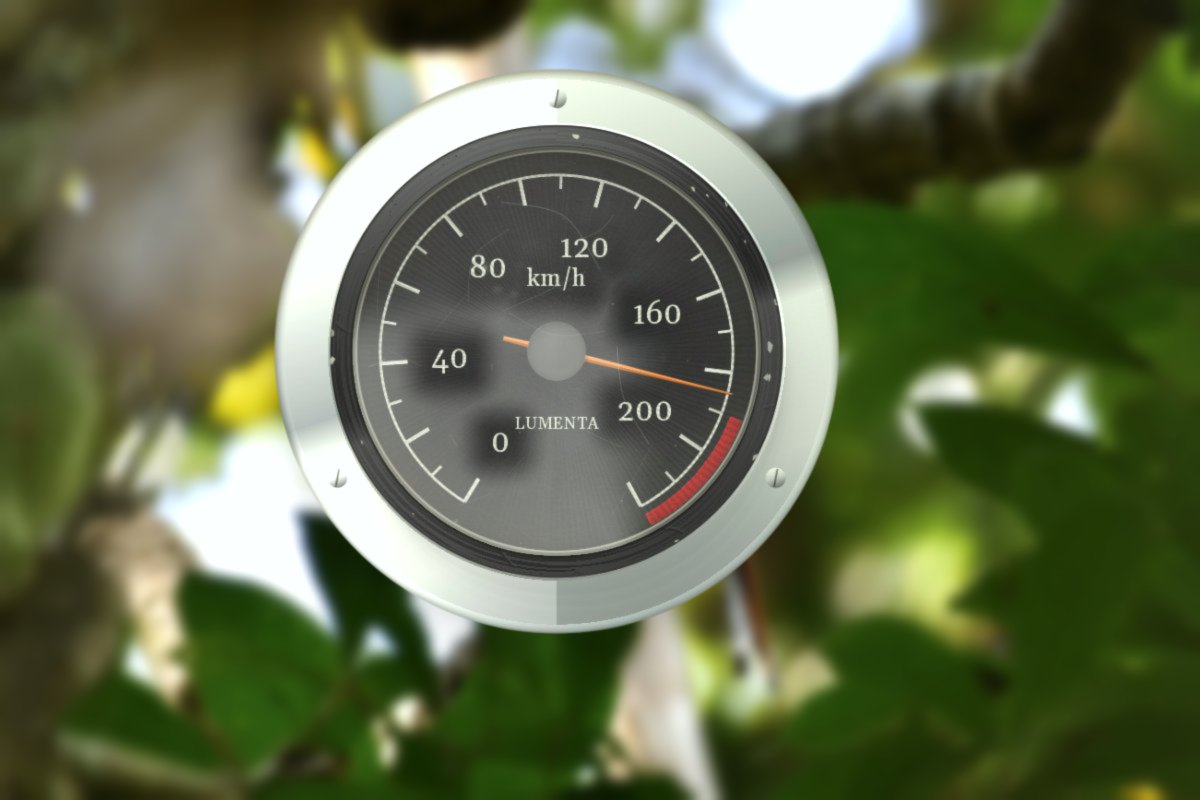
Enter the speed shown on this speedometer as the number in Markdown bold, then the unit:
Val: **185** km/h
